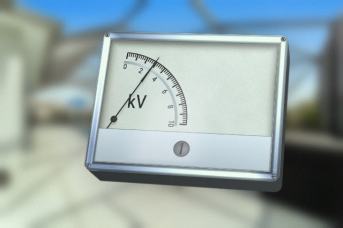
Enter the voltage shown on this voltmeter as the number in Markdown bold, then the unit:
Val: **3** kV
